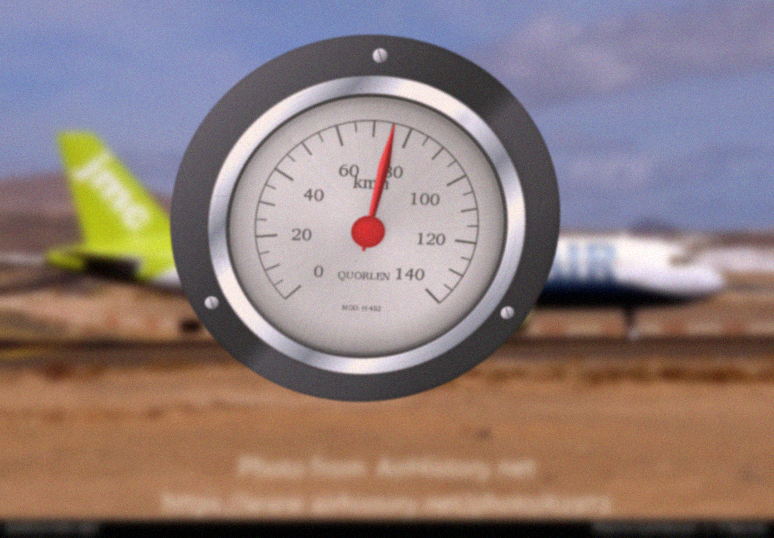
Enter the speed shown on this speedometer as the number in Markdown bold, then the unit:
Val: **75** km/h
